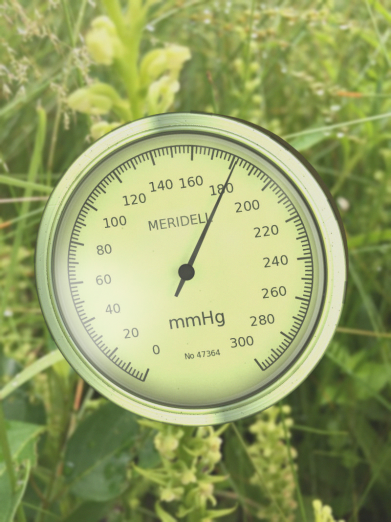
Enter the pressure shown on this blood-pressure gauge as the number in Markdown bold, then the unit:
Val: **182** mmHg
